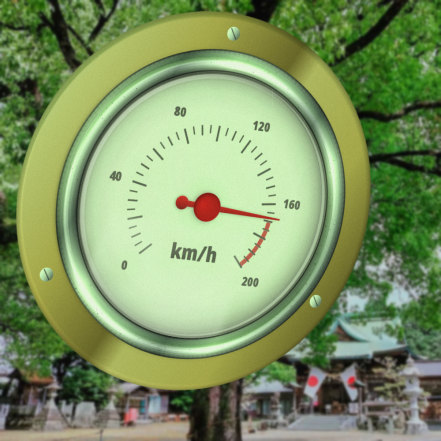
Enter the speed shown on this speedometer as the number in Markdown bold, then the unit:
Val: **167.5** km/h
